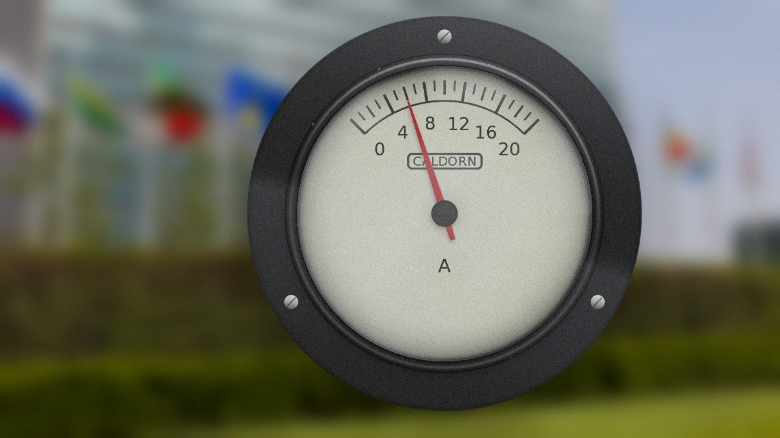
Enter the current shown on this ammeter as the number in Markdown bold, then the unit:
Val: **6** A
